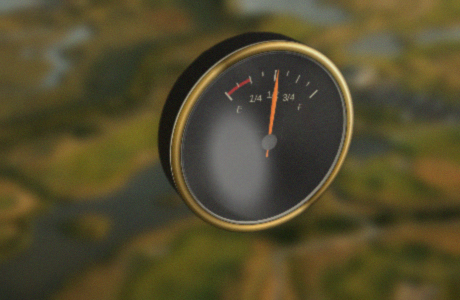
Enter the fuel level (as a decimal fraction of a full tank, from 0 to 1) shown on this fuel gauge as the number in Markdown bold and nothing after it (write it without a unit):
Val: **0.5**
